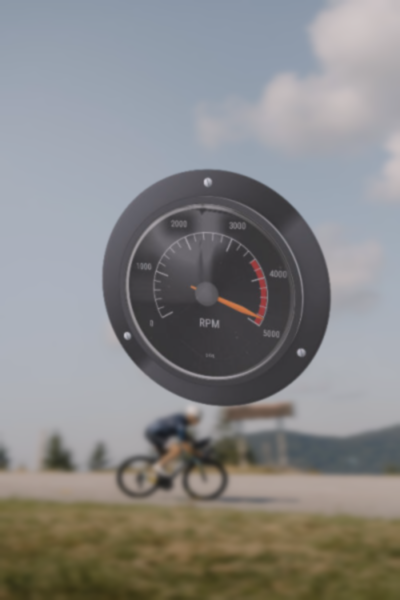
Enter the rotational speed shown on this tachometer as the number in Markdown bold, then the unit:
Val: **4800** rpm
